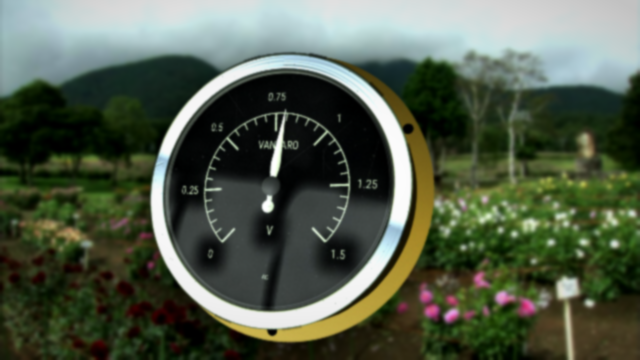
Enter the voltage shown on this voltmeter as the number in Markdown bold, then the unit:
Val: **0.8** V
